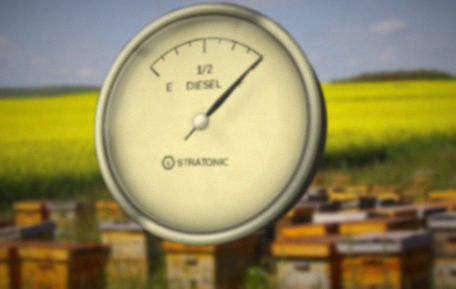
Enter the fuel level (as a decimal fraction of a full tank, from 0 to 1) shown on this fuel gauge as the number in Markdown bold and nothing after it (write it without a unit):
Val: **1**
